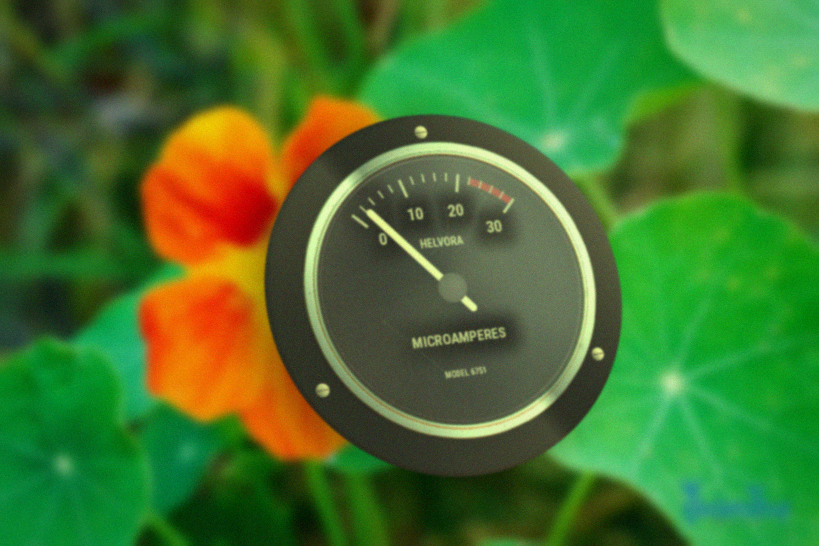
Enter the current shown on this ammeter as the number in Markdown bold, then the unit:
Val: **2** µA
